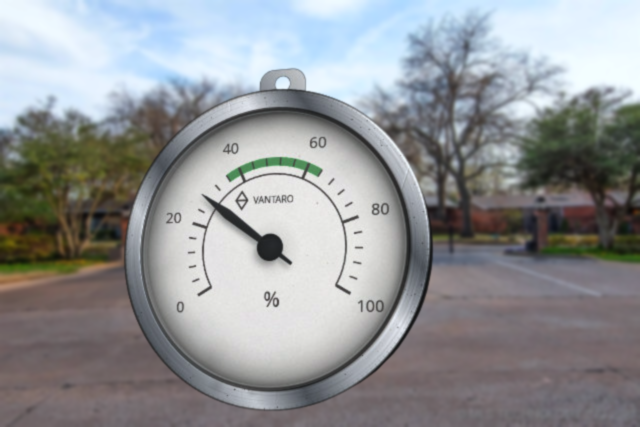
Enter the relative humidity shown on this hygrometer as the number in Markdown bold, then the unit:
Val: **28** %
